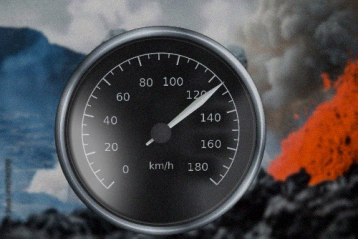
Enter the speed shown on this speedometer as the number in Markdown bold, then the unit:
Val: **125** km/h
